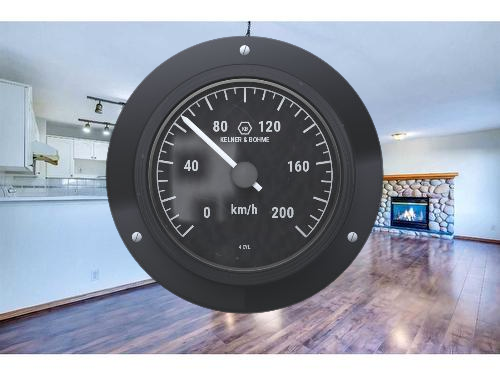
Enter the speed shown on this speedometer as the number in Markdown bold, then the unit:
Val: **65** km/h
